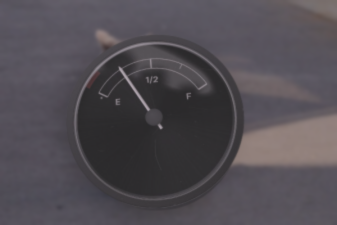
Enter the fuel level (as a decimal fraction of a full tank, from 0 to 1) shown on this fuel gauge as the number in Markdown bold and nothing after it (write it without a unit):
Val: **0.25**
